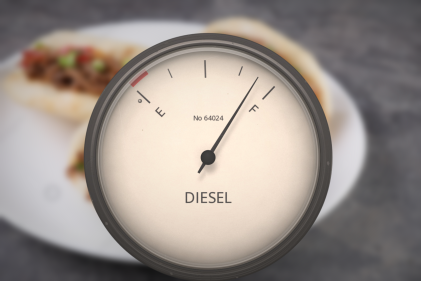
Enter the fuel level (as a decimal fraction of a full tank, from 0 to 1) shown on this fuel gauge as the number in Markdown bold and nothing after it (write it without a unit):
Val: **0.875**
